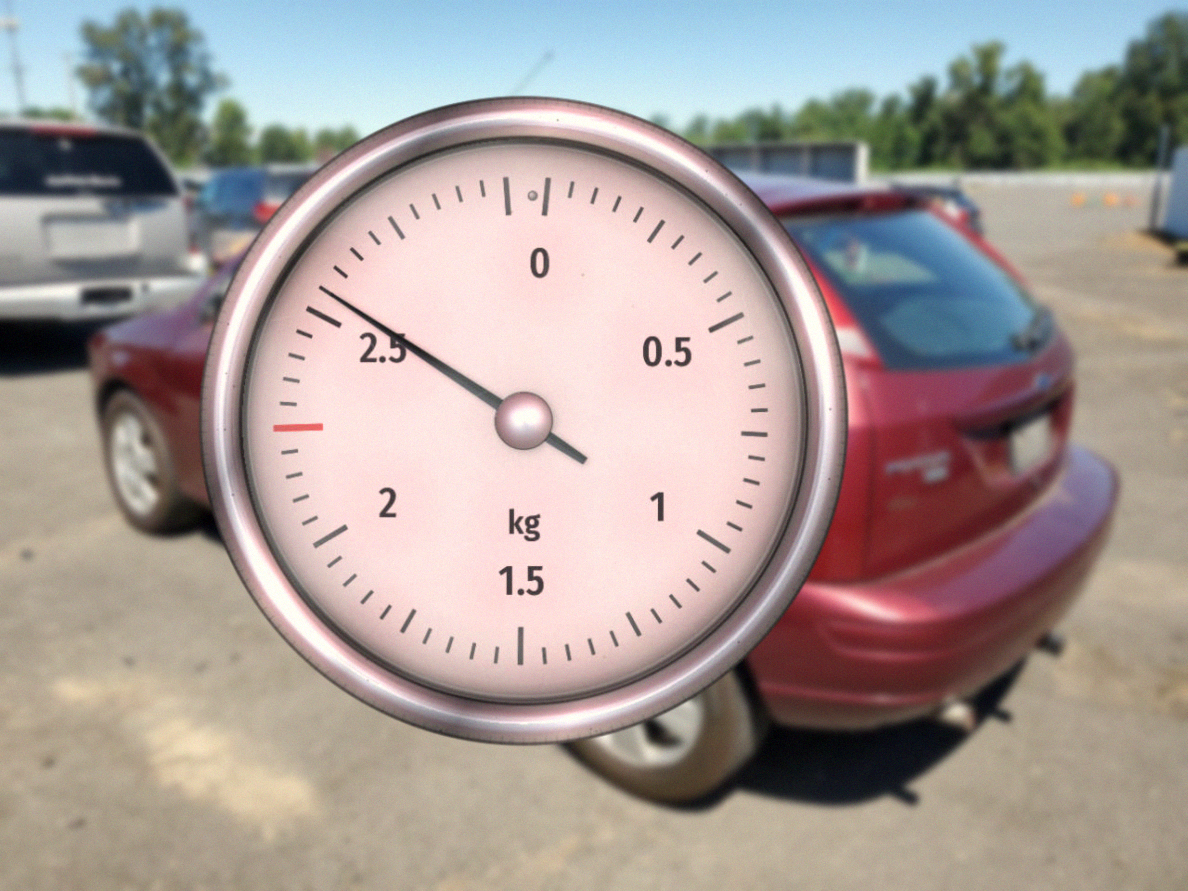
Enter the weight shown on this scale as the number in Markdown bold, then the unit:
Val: **2.55** kg
